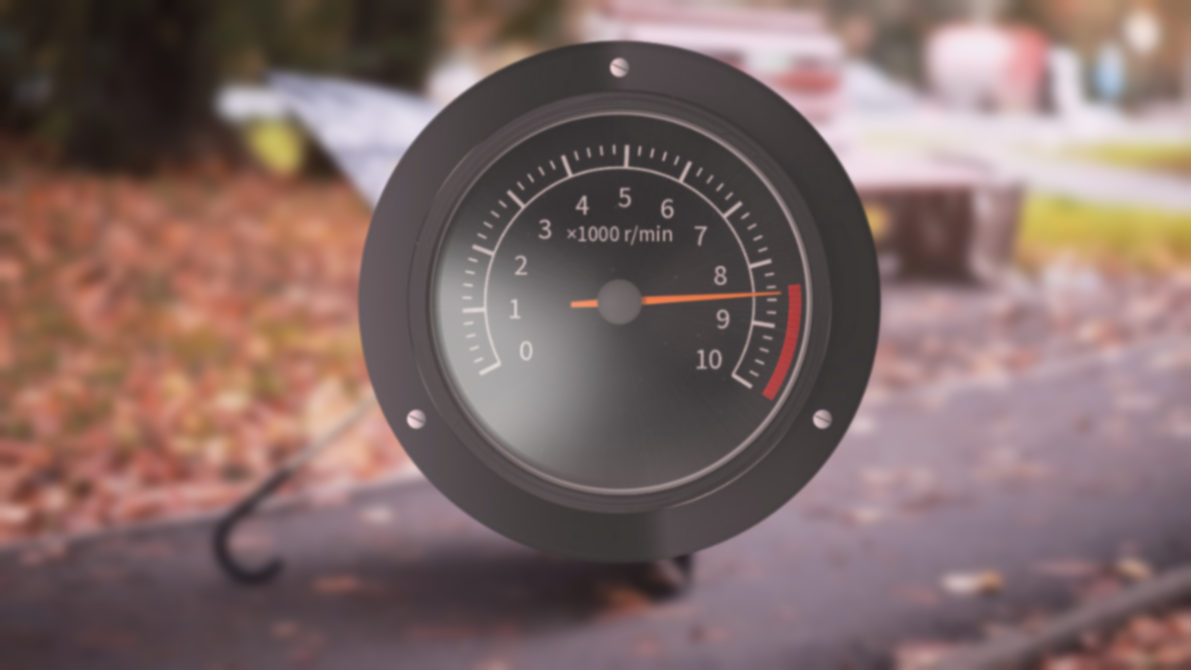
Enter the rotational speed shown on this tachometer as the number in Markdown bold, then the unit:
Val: **8500** rpm
